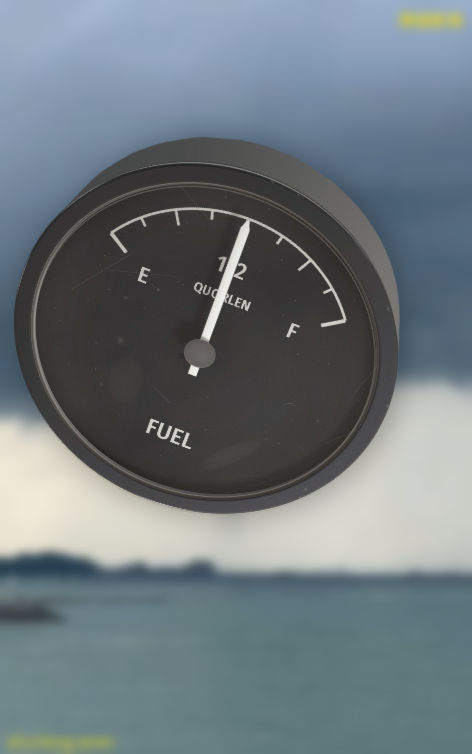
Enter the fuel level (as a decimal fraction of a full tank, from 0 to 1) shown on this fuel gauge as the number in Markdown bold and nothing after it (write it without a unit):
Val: **0.5**
